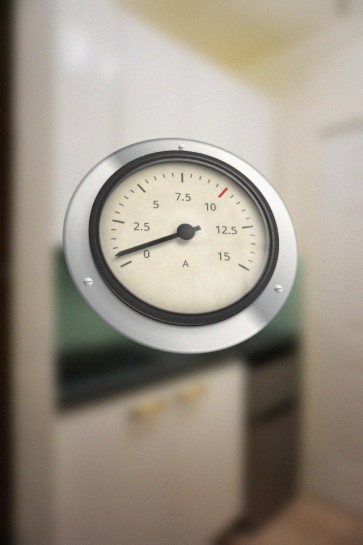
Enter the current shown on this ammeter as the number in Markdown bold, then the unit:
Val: **0.5** A
